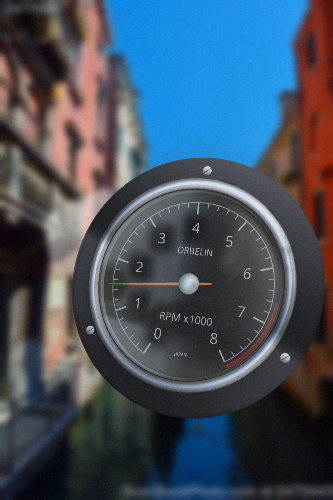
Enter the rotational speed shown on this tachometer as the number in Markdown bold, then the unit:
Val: **1500** rpm
